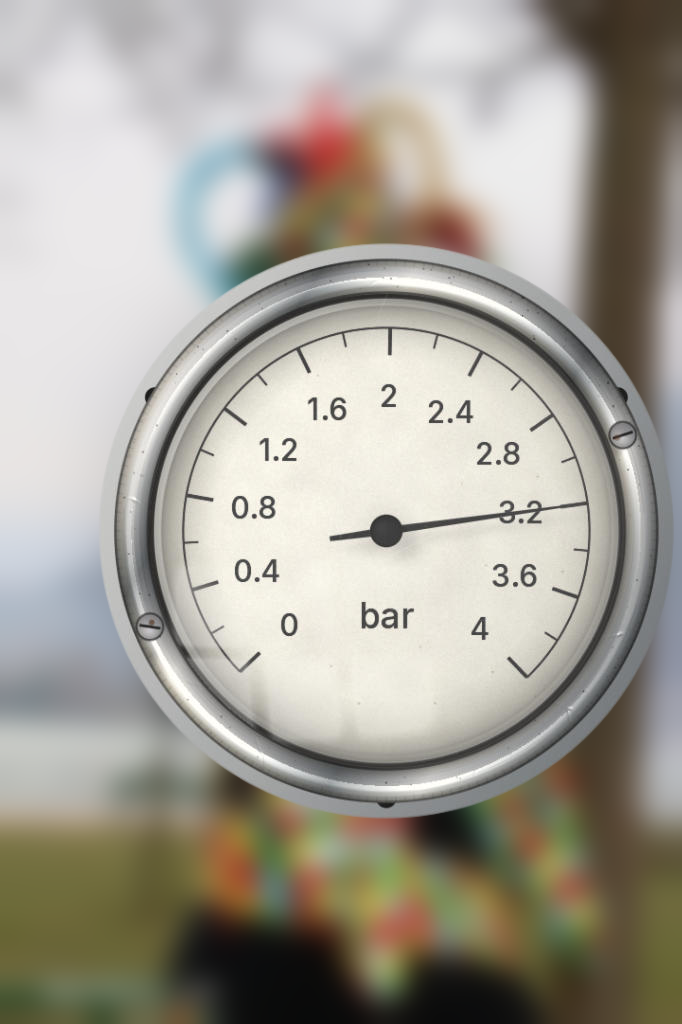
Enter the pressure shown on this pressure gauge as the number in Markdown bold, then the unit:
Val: **3.2** bar
